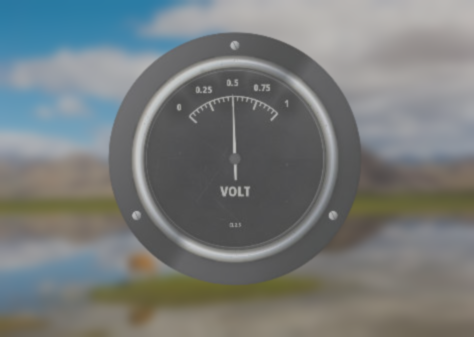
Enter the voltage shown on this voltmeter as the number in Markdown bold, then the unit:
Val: **0.5** V
